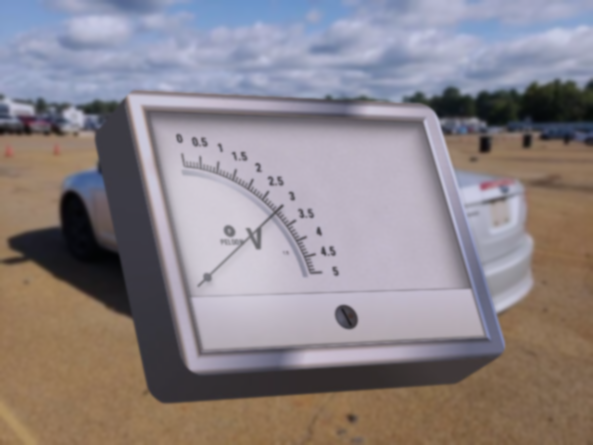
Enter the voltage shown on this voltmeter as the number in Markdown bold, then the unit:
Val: **3** V
